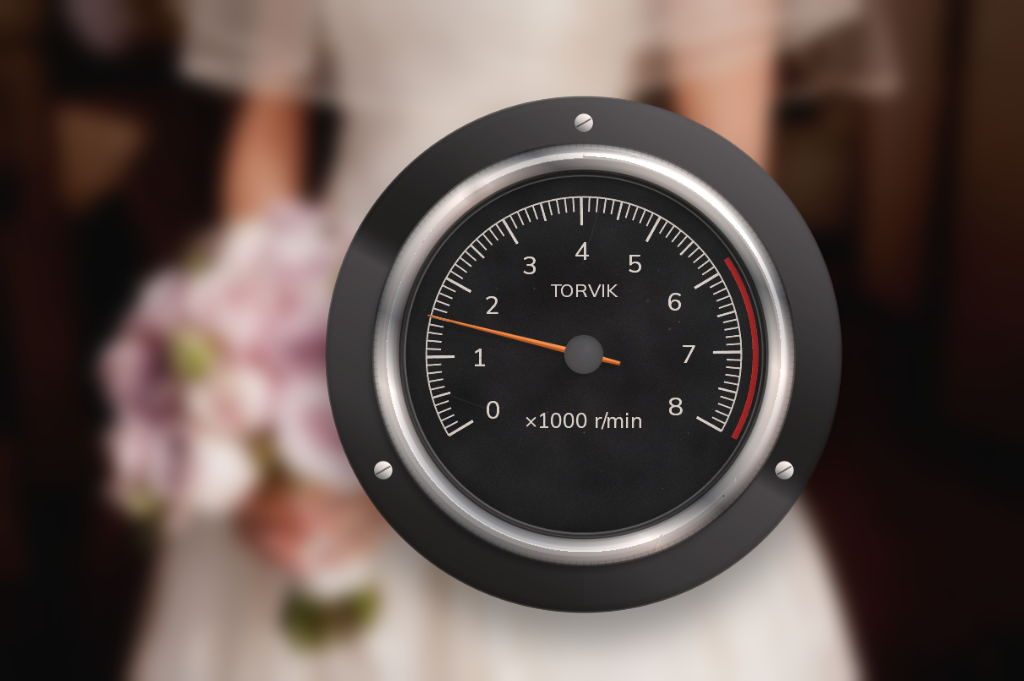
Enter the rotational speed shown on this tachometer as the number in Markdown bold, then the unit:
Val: **1500** rpm
